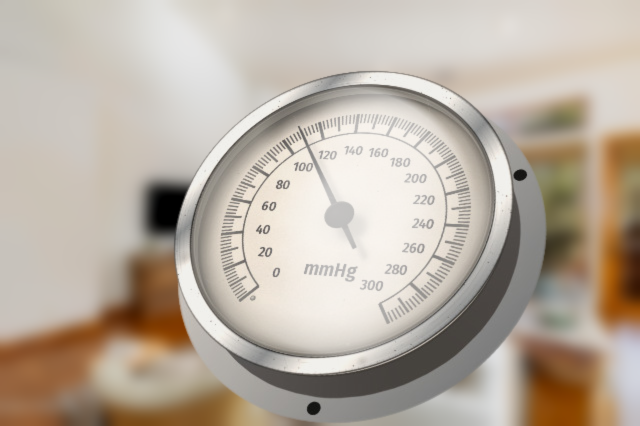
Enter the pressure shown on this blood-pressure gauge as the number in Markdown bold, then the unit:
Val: **110** mmHg
